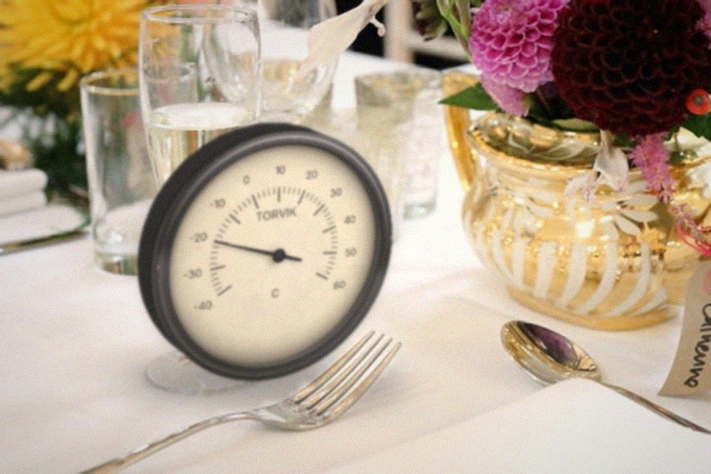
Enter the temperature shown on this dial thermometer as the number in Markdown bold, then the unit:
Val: **-20** °C
